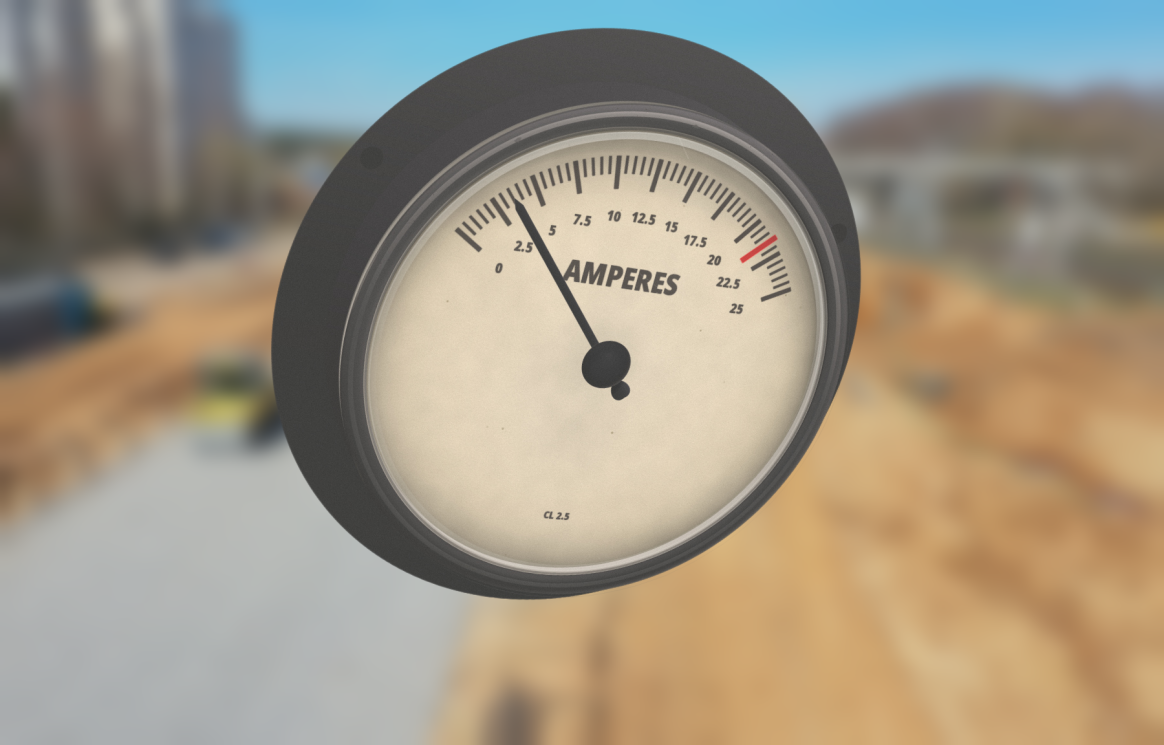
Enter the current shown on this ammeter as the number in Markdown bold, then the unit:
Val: **3.5** A
